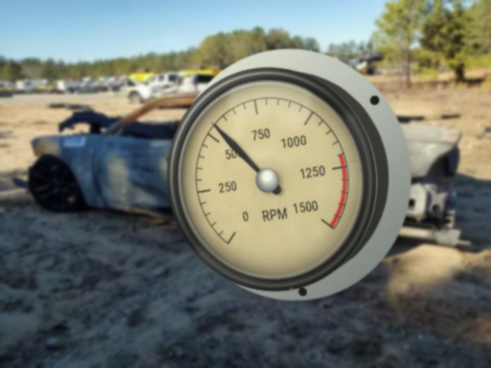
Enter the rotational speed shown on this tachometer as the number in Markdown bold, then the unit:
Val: **550** rpm
